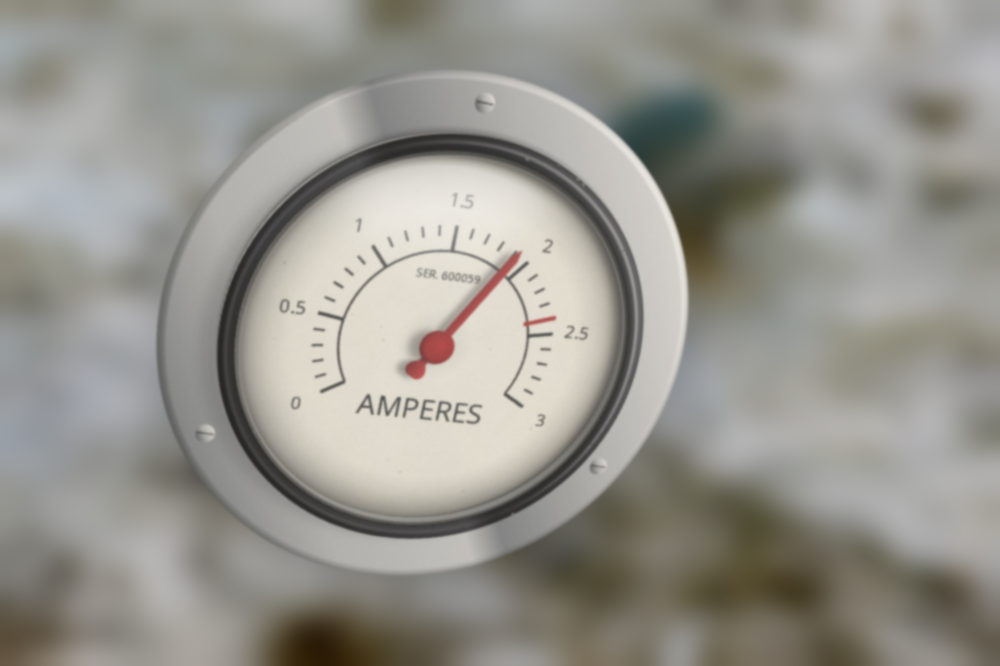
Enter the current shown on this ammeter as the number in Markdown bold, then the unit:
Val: **1.9** A
